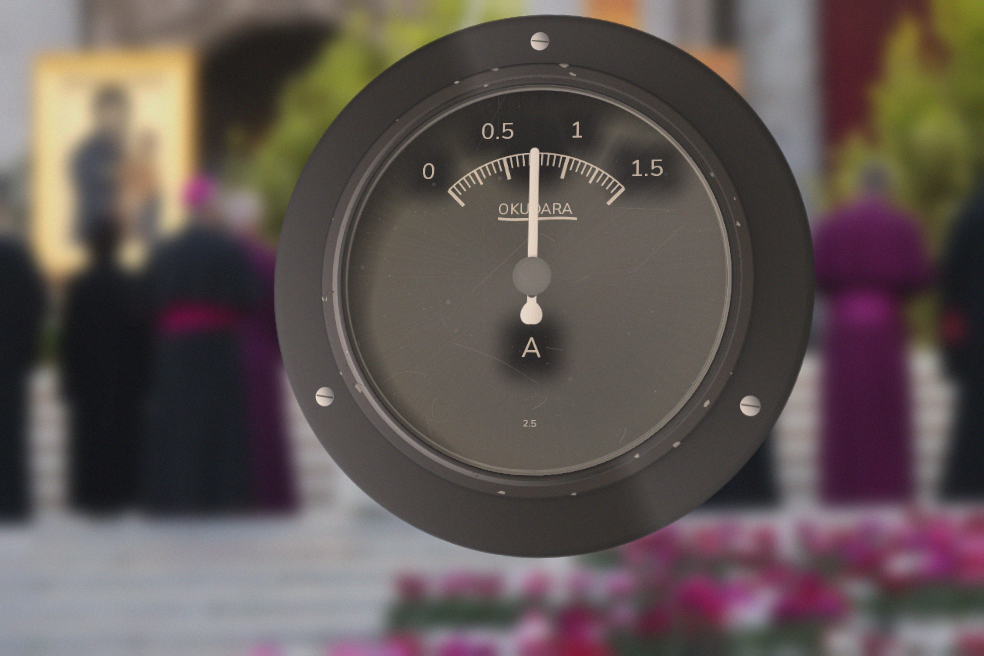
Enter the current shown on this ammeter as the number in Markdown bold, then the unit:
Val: **0.75** A
